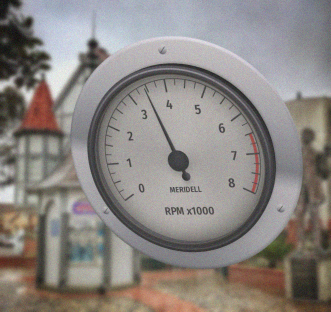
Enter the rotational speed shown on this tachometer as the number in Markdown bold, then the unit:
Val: **3500** rpm
